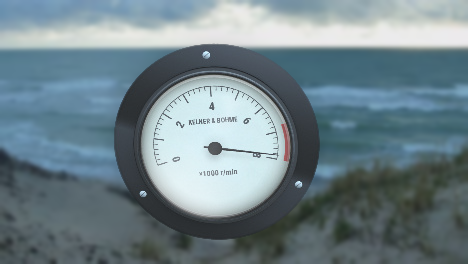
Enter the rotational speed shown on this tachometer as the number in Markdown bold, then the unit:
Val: **7800** rpm
